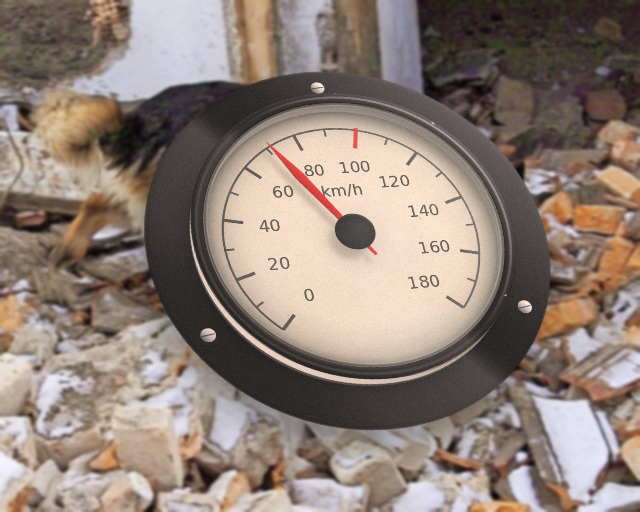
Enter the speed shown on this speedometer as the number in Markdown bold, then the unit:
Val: **70** km/h
